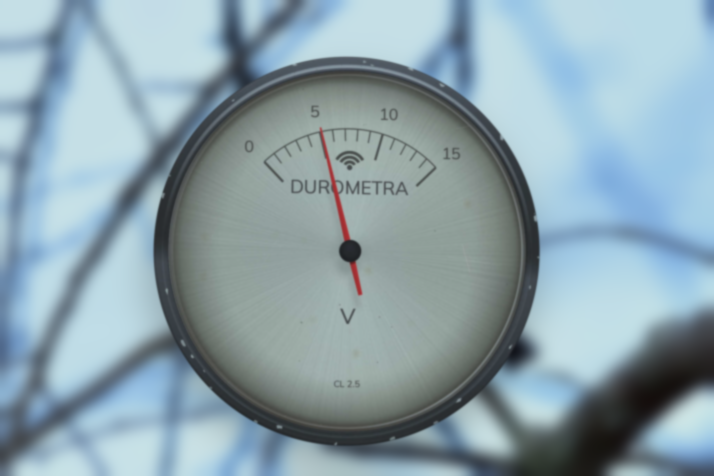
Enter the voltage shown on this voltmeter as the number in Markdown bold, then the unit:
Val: **5** V
